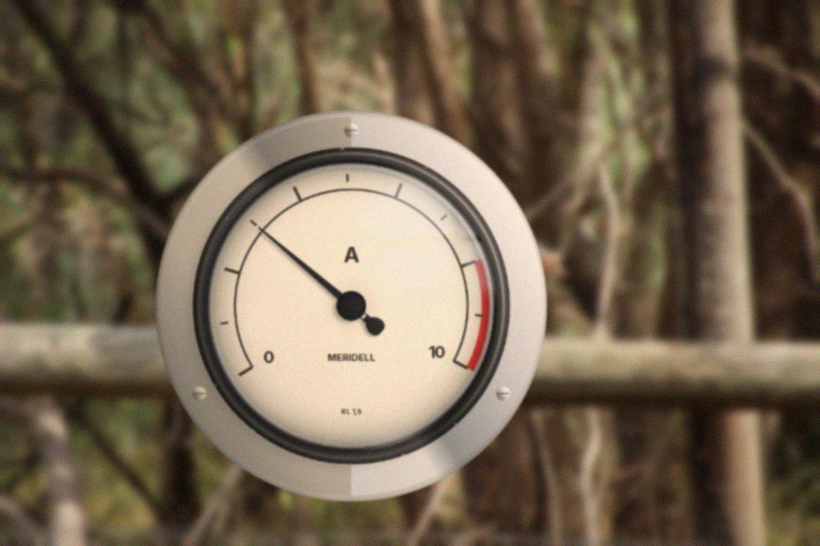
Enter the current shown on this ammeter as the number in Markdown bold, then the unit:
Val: **3** A
